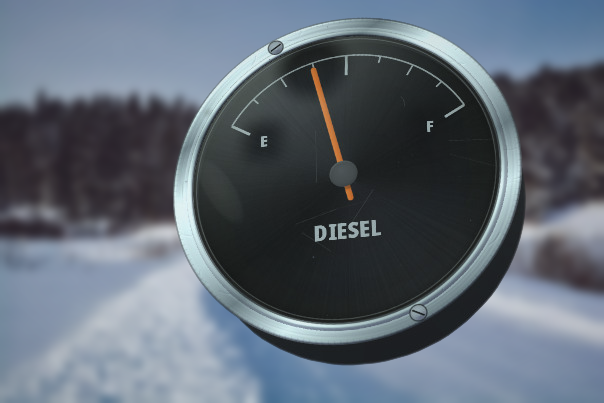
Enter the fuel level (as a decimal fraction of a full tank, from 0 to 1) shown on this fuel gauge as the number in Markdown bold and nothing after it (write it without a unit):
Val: **0.375**
